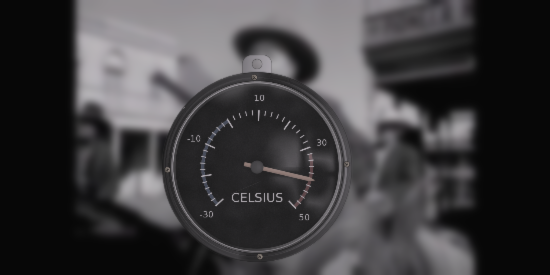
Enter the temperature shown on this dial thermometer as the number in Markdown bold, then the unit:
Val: **40** °C
